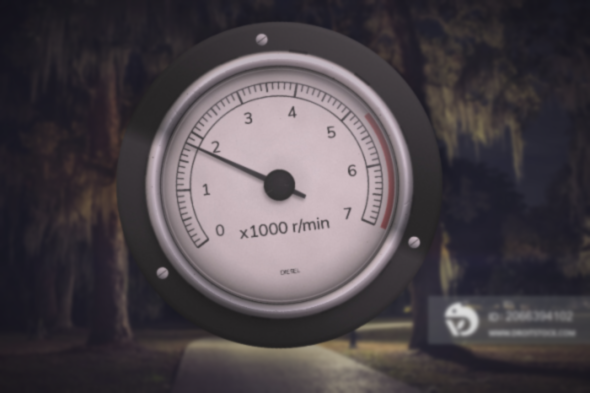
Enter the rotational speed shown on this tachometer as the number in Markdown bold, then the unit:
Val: **1800** rpm
